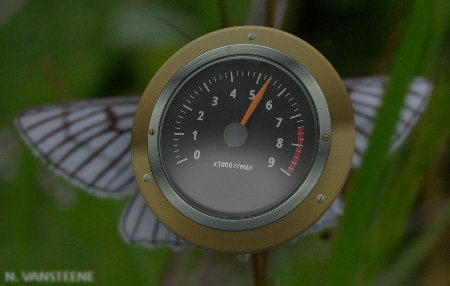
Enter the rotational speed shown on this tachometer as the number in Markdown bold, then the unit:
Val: **5400** rpm
